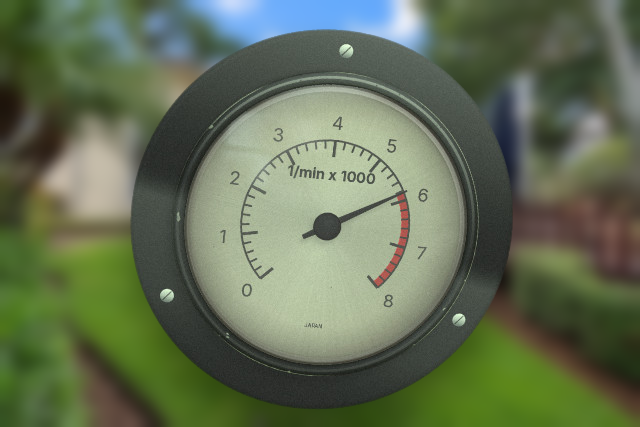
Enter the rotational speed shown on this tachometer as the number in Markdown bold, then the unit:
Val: **5800** rpm
